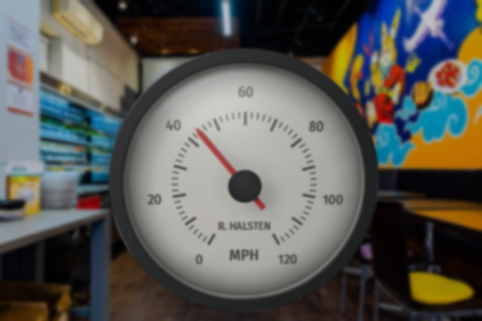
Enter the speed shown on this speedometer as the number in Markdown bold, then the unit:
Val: **44** mph
